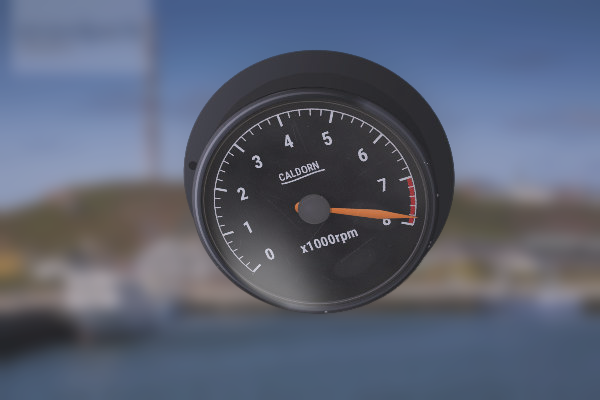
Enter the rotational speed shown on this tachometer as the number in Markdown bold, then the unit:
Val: **7800** rpm
